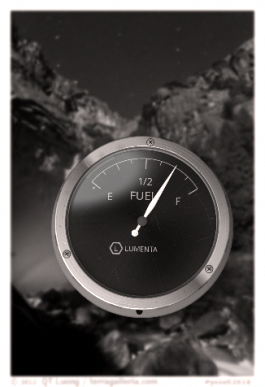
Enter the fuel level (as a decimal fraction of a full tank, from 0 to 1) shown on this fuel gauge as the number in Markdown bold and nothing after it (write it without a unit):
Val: **0.75**
